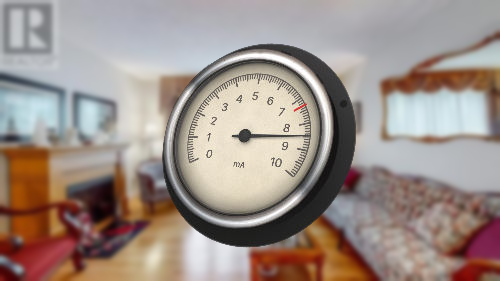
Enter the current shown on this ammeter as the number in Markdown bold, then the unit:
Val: **8.5** mA
